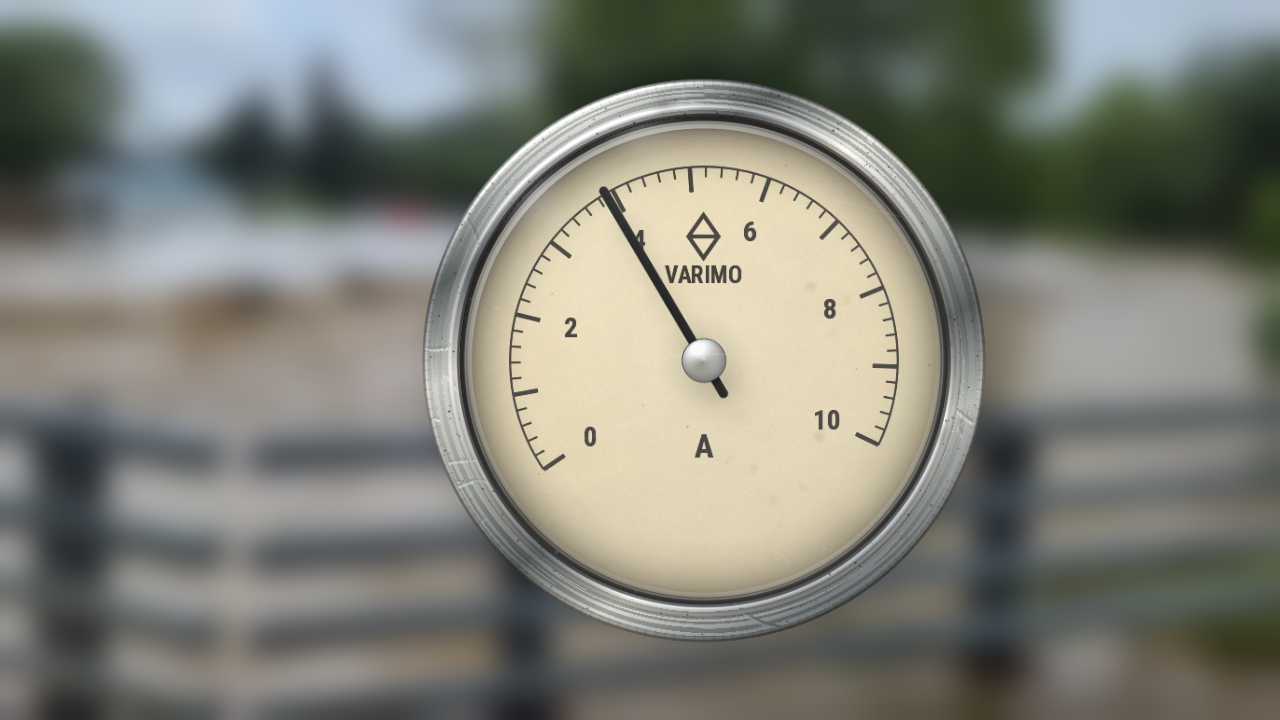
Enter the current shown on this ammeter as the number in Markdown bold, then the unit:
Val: **3.9** A
